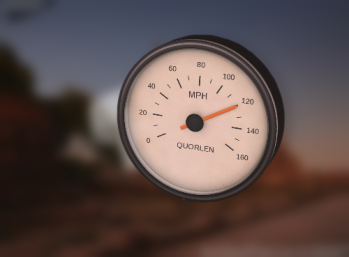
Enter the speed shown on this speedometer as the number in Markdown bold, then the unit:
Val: **120** mph
